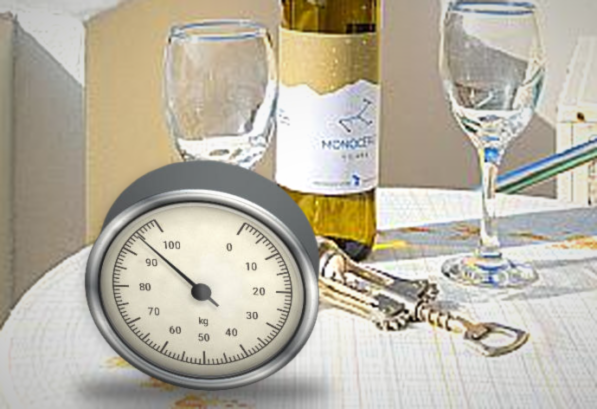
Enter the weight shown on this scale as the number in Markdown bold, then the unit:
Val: **95** kg
